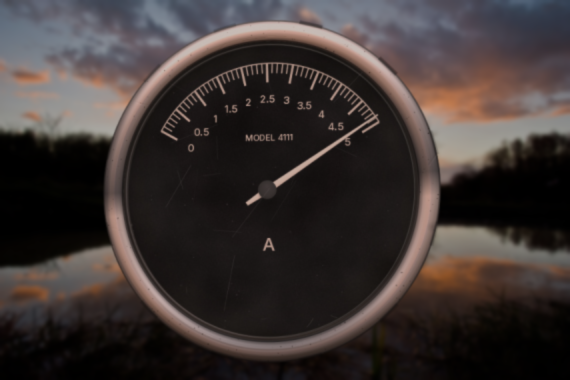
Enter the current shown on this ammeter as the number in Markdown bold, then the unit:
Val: **4.9** A
